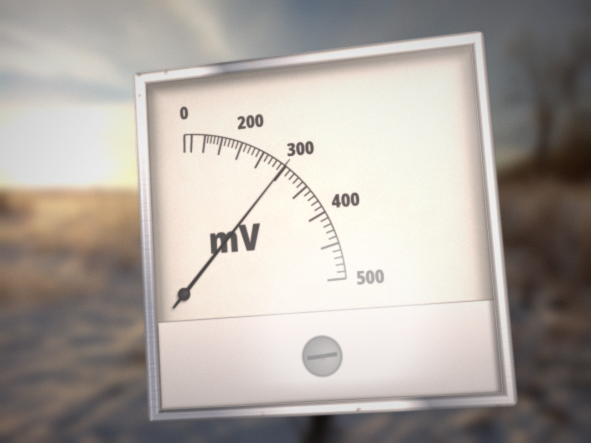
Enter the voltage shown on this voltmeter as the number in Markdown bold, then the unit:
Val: **300** mV
